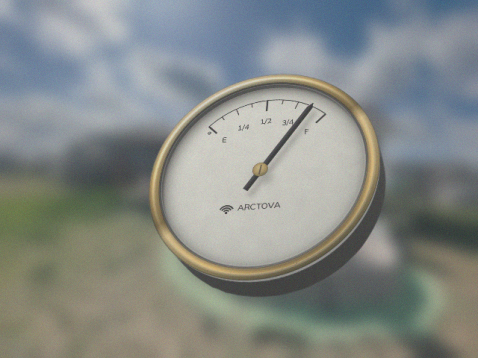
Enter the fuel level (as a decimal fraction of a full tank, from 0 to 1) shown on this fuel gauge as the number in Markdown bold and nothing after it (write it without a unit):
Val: **0.875**
